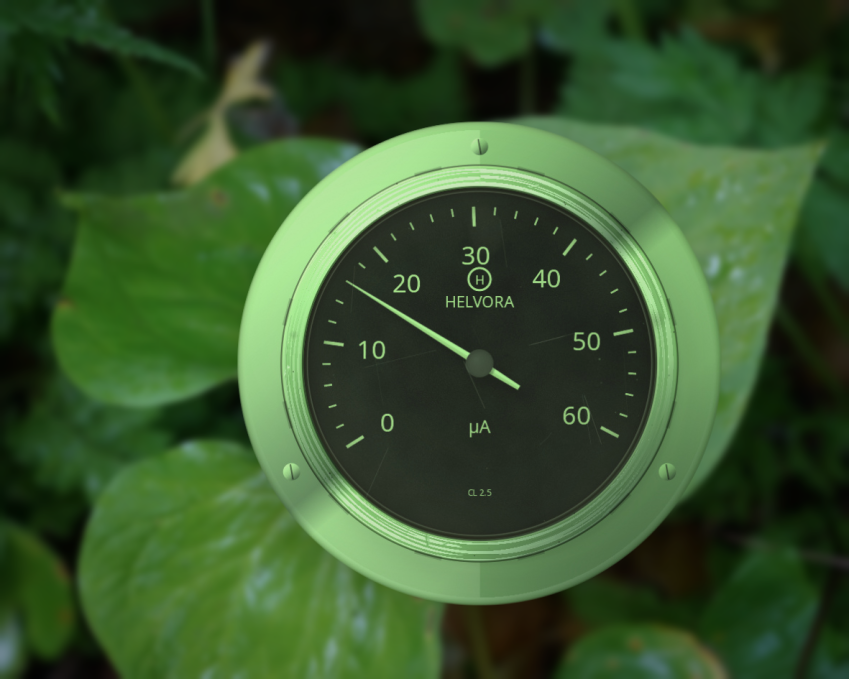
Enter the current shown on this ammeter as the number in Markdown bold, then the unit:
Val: **16** µA
